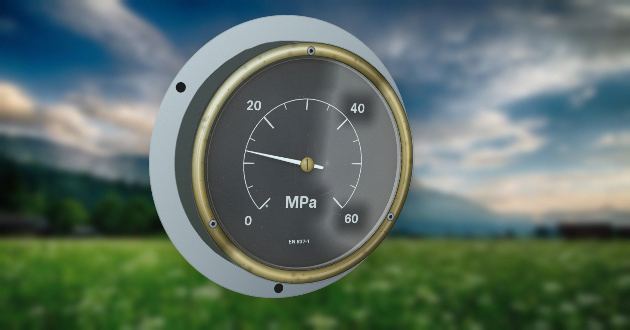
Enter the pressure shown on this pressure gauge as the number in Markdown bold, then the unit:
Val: **12.5** MPa
